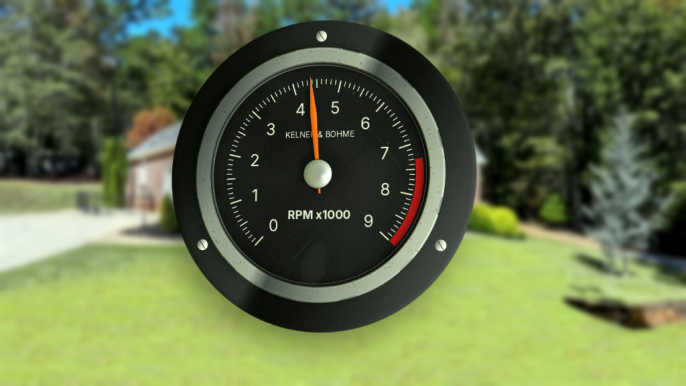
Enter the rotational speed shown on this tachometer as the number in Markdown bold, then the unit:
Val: **4400** rpm
